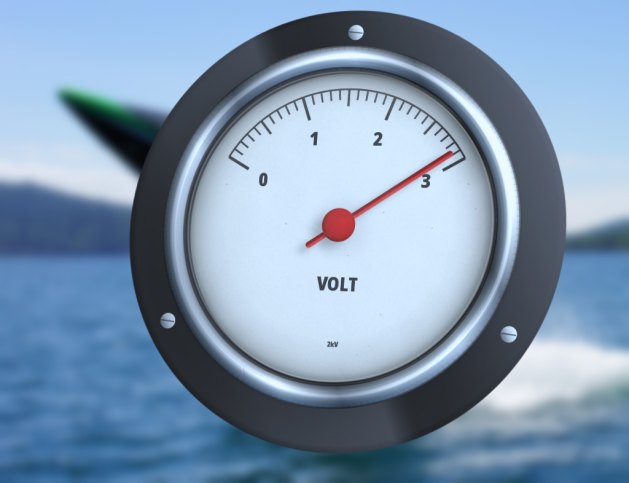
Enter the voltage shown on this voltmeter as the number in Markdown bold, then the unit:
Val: **2.9** V
